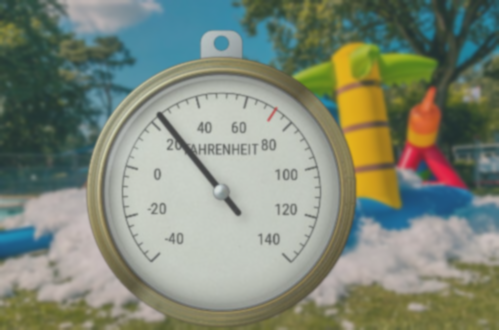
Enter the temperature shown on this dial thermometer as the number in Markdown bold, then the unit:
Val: **24** °F
